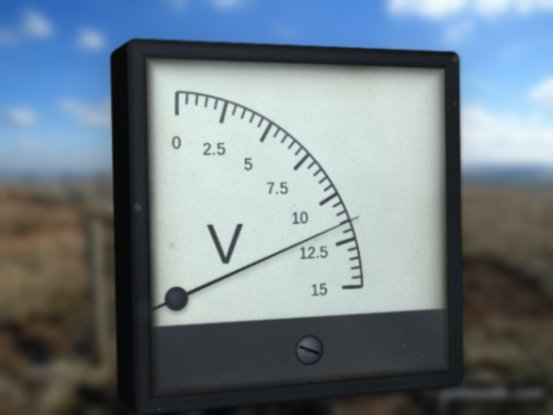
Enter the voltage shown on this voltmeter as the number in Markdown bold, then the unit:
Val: **11.5** V
